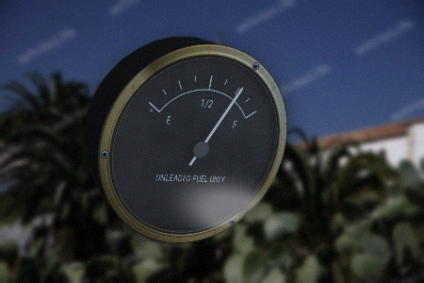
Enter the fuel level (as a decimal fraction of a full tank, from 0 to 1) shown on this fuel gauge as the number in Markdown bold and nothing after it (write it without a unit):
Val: **0.75**
